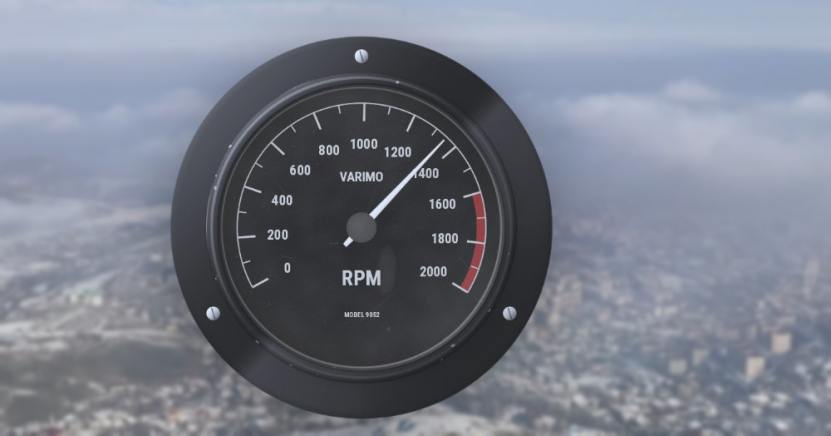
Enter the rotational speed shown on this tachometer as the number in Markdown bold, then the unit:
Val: **1350** rpm
